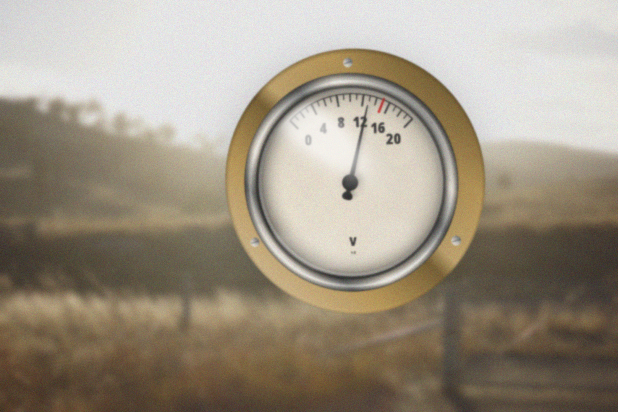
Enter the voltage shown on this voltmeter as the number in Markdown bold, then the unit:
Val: **13** V
